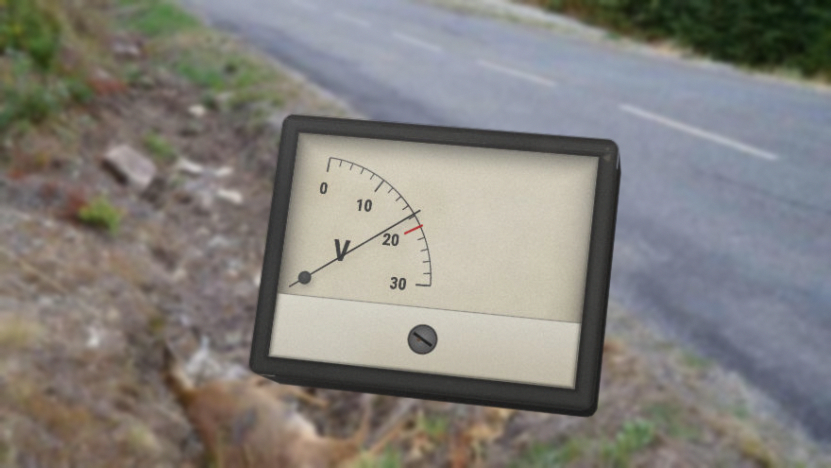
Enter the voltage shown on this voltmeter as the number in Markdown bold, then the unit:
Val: **18** V
